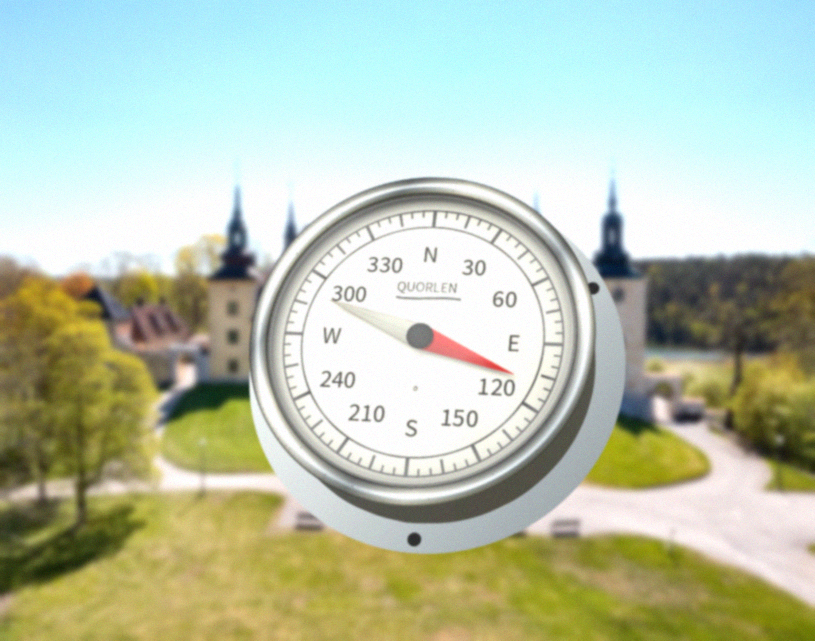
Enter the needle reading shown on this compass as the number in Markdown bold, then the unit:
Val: **110** °
